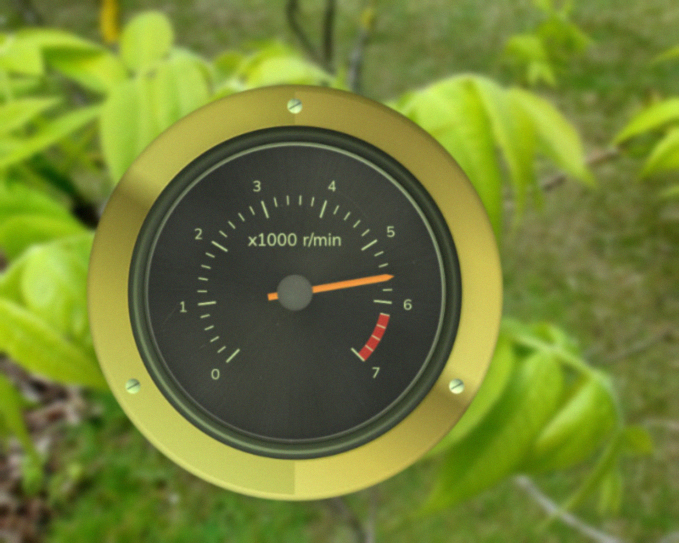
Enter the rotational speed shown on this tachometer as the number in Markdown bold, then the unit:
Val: **5600** rpm
